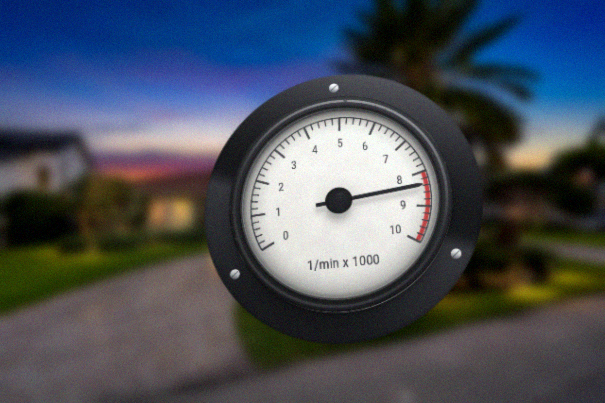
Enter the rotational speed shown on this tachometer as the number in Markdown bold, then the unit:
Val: **8400** rpm
